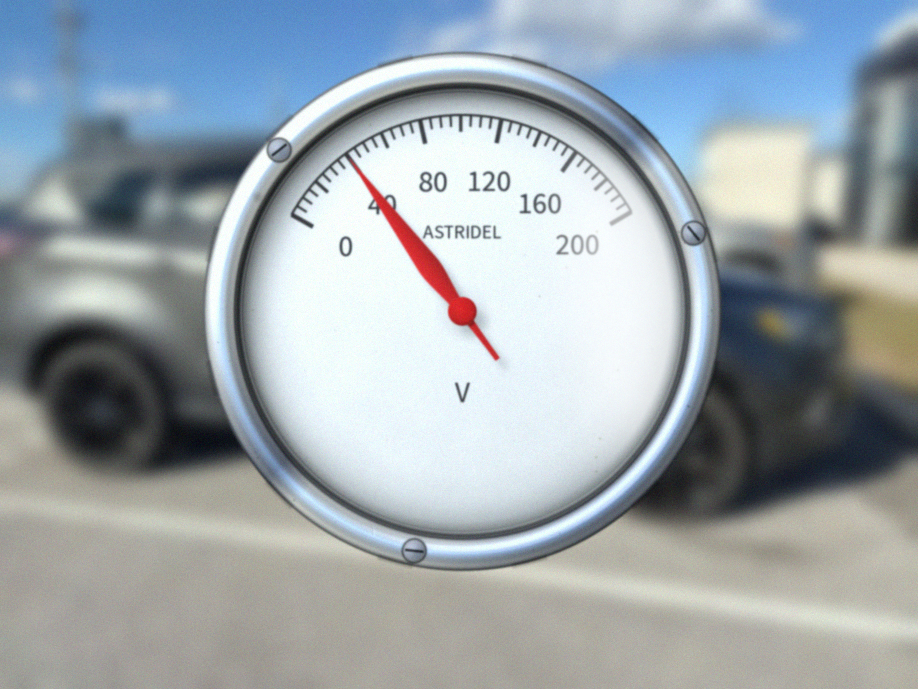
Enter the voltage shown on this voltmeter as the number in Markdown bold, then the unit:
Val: **40** V
